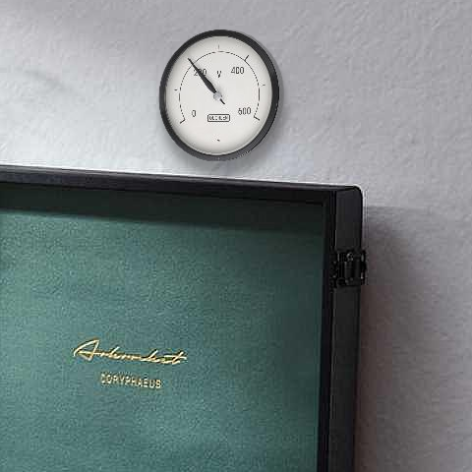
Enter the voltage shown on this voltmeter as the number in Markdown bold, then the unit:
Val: **200** V
